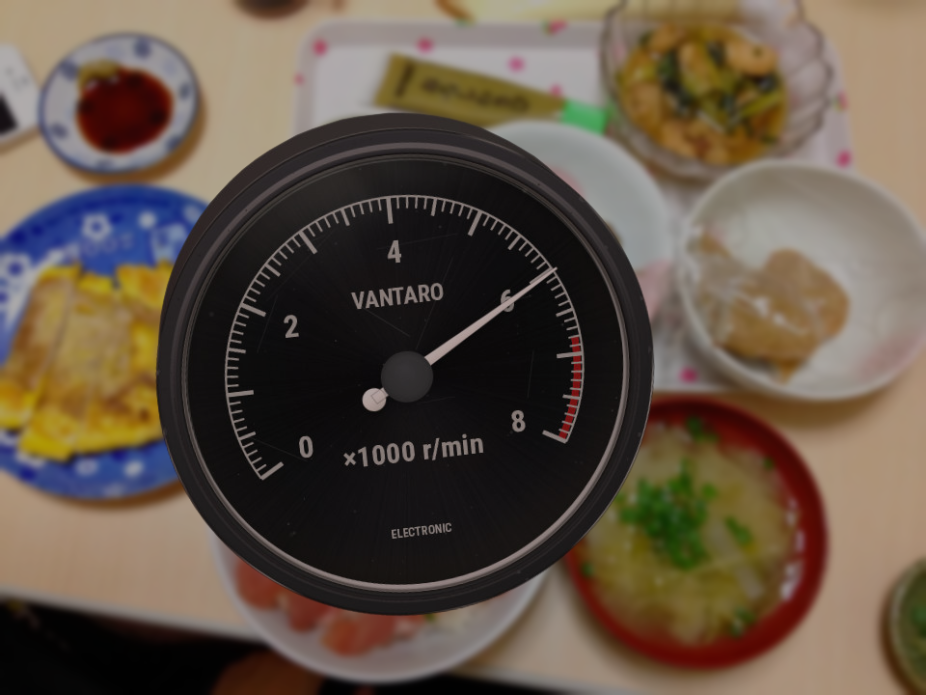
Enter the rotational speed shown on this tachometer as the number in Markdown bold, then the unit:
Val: **6000** rpm
